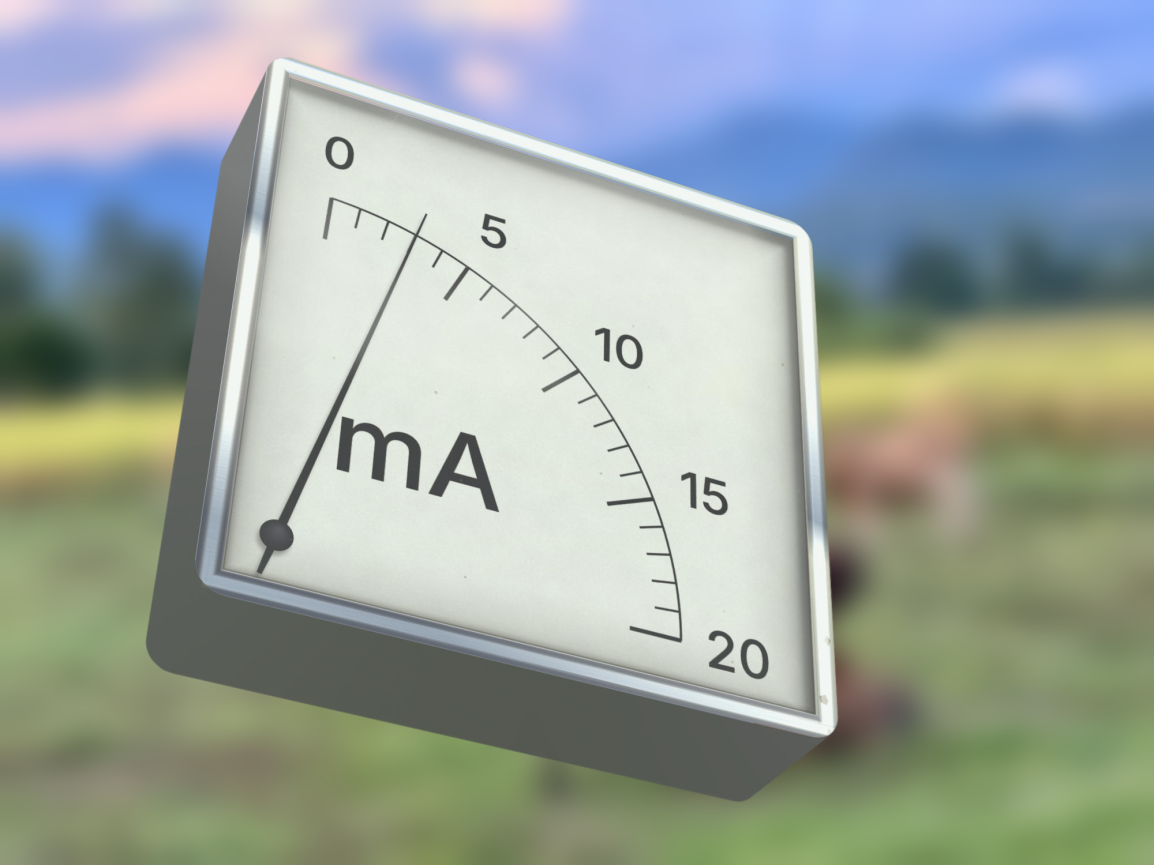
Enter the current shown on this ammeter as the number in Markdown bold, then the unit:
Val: **3** mA
